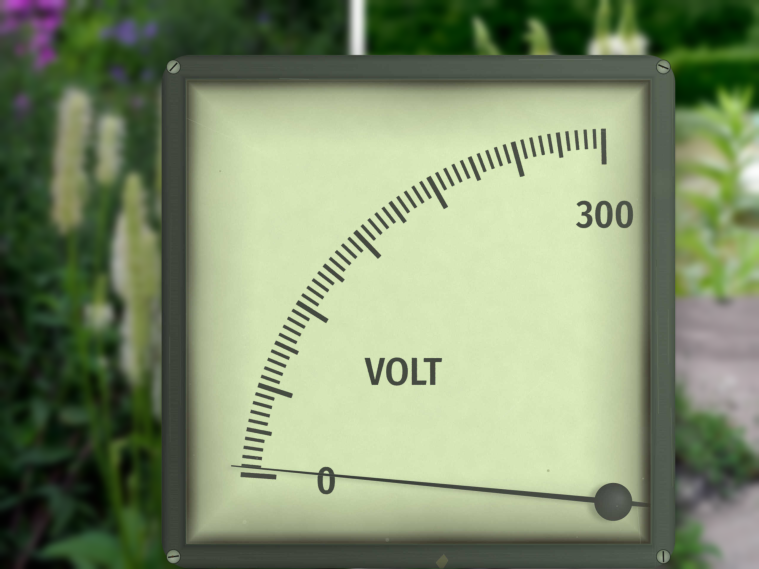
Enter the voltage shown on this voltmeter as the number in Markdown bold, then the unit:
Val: **5** V
